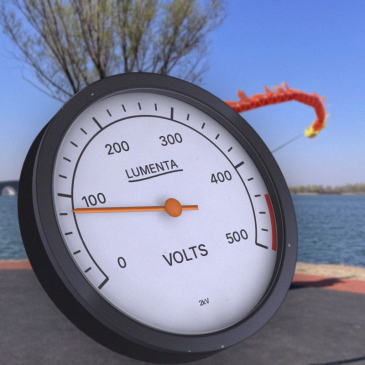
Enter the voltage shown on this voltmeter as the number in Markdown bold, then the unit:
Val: **80** V
